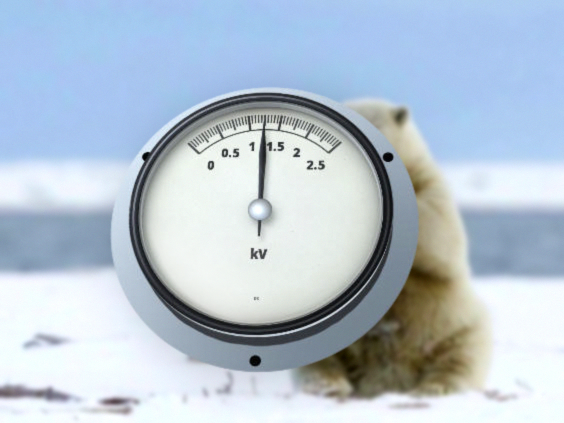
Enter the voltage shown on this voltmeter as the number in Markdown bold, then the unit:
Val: **1.25** kV
